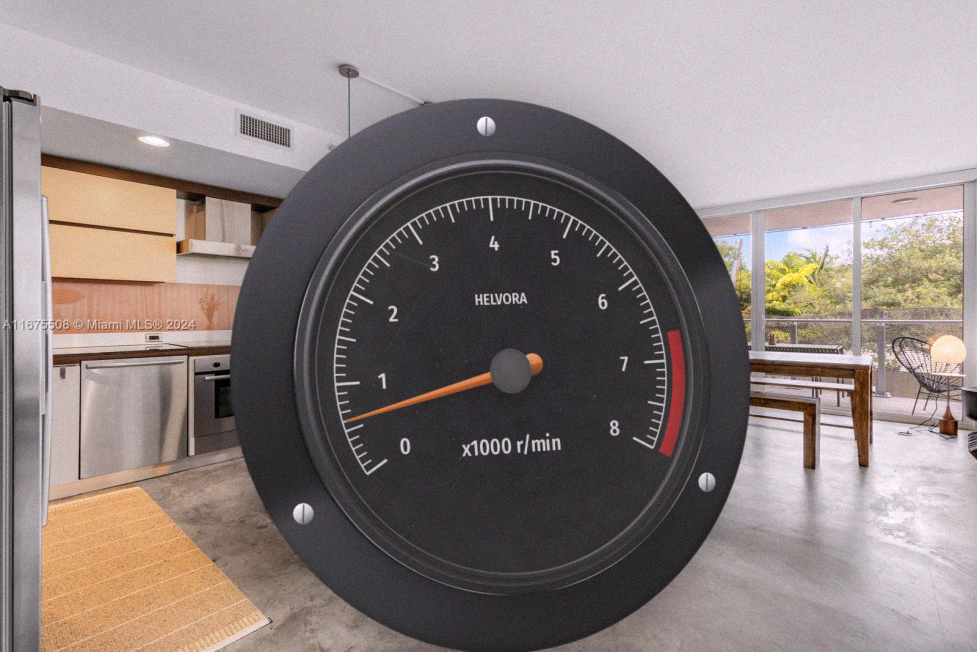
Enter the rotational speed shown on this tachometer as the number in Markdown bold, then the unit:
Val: **600** rpm
